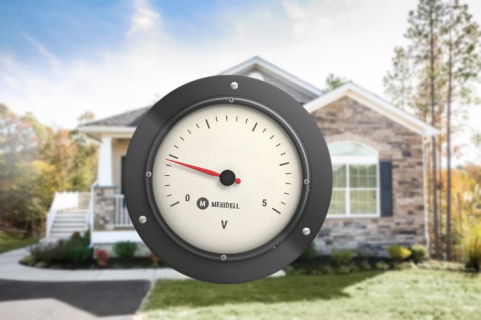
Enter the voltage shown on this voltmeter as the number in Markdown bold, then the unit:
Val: **0.9** V
